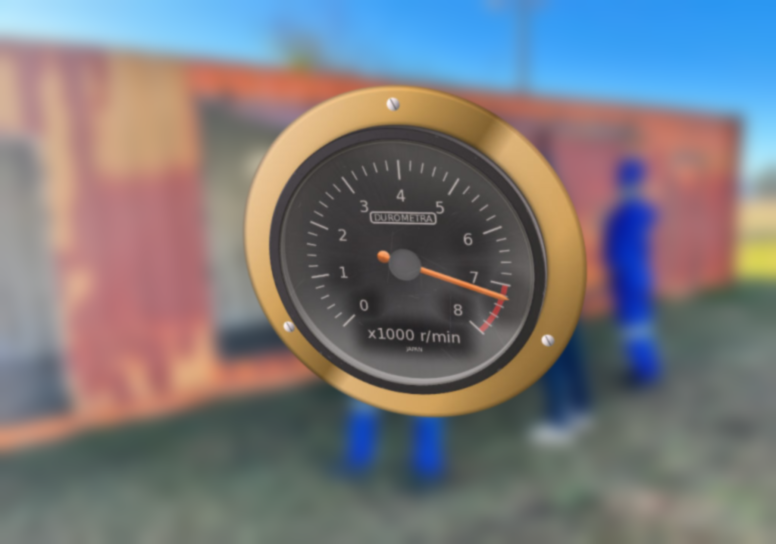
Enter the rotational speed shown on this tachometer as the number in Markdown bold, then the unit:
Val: **7200** rpm
